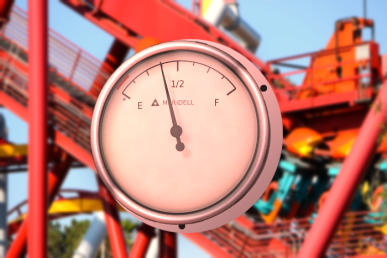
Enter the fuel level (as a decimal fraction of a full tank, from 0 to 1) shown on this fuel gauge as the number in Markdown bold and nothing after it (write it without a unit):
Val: **0.375**
